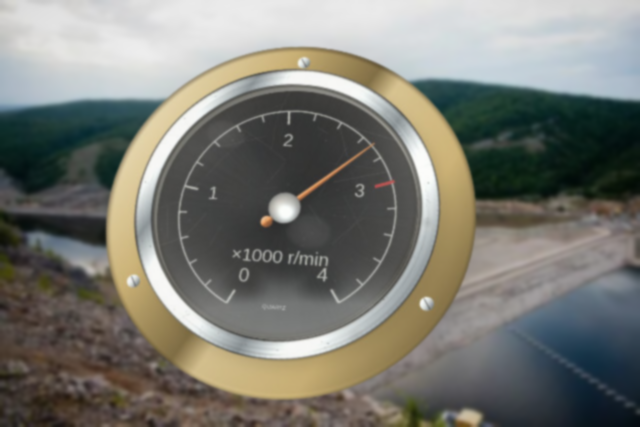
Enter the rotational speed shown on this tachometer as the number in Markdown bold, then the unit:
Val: **2700** rpm
